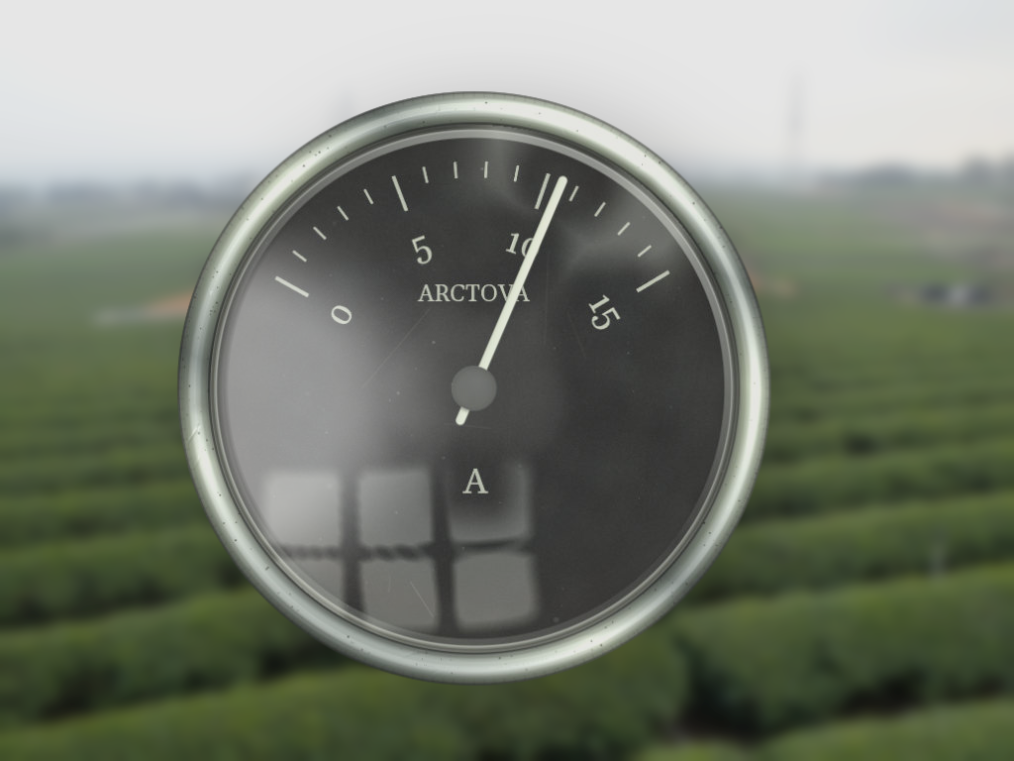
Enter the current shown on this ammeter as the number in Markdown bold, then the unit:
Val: **10.5** A
